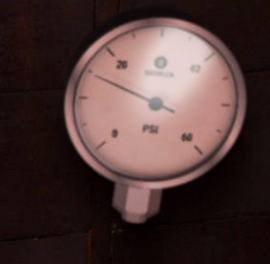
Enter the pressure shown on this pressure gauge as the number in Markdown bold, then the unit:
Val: **15** psi
